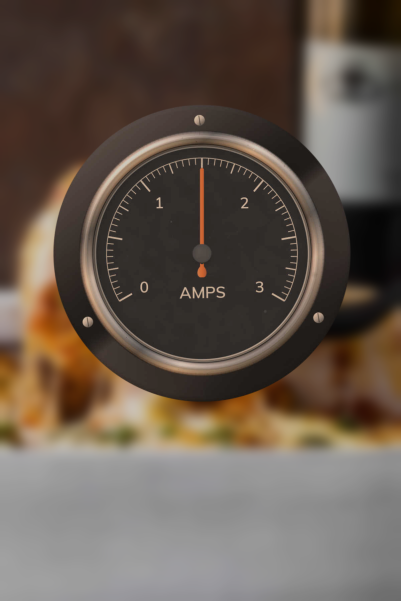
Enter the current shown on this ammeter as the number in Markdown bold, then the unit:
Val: **1.5** A
